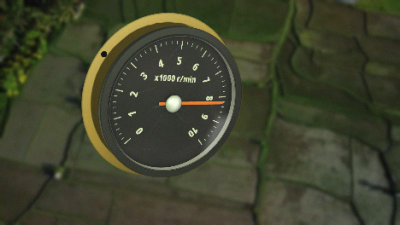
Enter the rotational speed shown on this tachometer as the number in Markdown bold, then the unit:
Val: **8200** rpm
